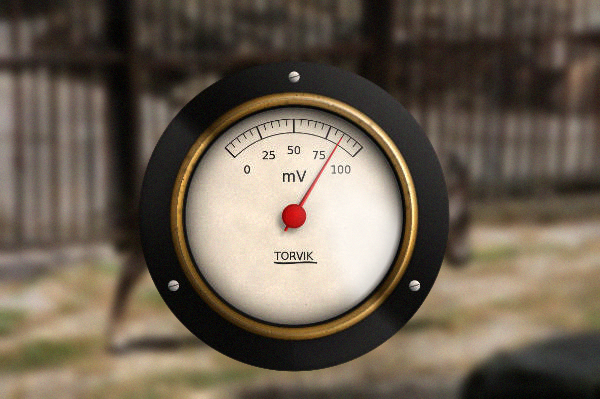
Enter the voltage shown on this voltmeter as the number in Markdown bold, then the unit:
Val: **85** mV
